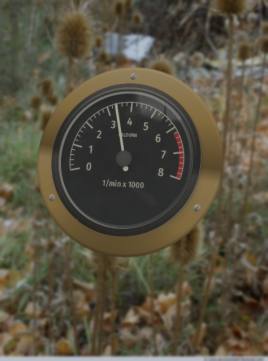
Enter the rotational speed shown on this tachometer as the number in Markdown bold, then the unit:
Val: **3400** rpm
